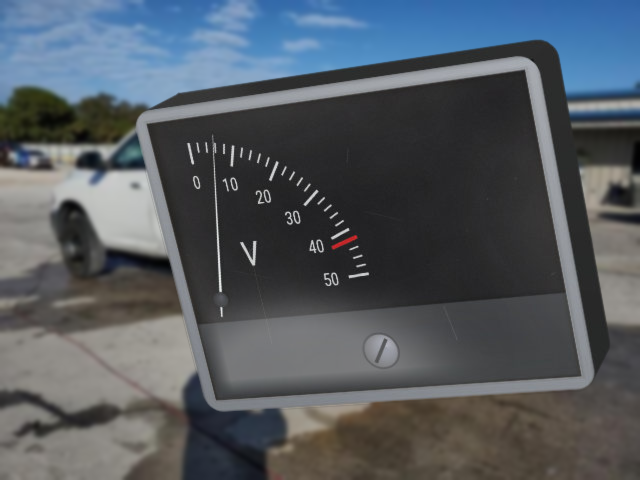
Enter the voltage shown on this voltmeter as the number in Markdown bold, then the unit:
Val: **6** V
